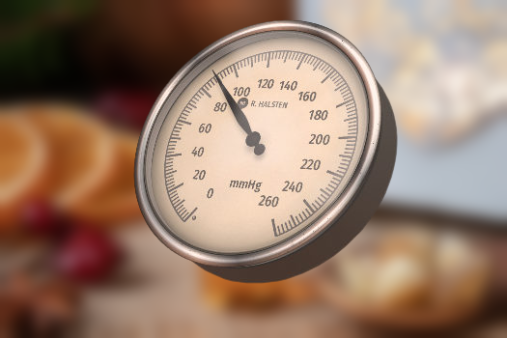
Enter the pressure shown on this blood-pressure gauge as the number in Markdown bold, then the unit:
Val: **90** mmHg
